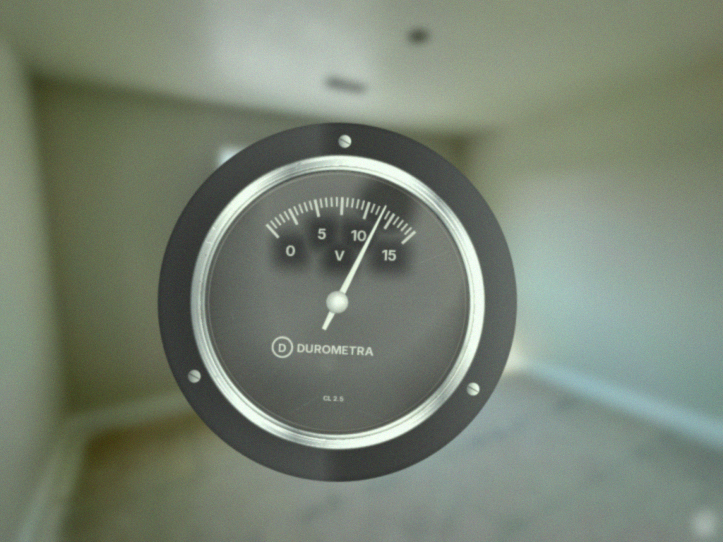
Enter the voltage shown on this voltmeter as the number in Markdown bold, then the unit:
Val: **11.5** V
